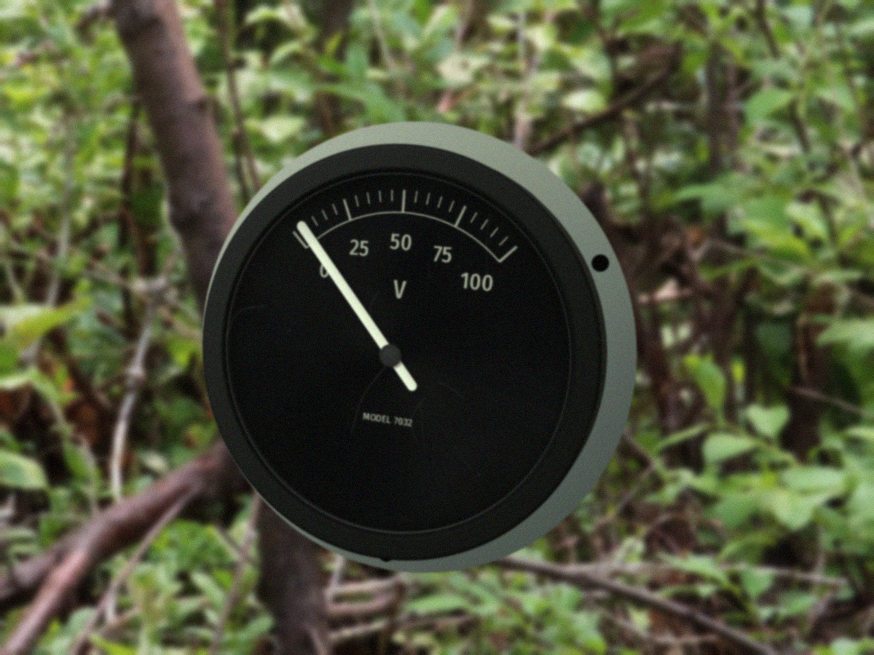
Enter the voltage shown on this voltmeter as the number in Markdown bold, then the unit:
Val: **5** V
